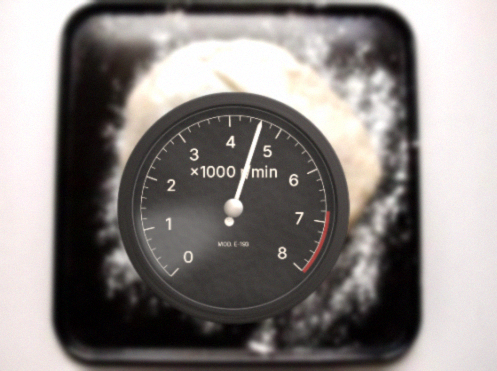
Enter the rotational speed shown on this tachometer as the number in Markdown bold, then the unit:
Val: **4600** rpm
